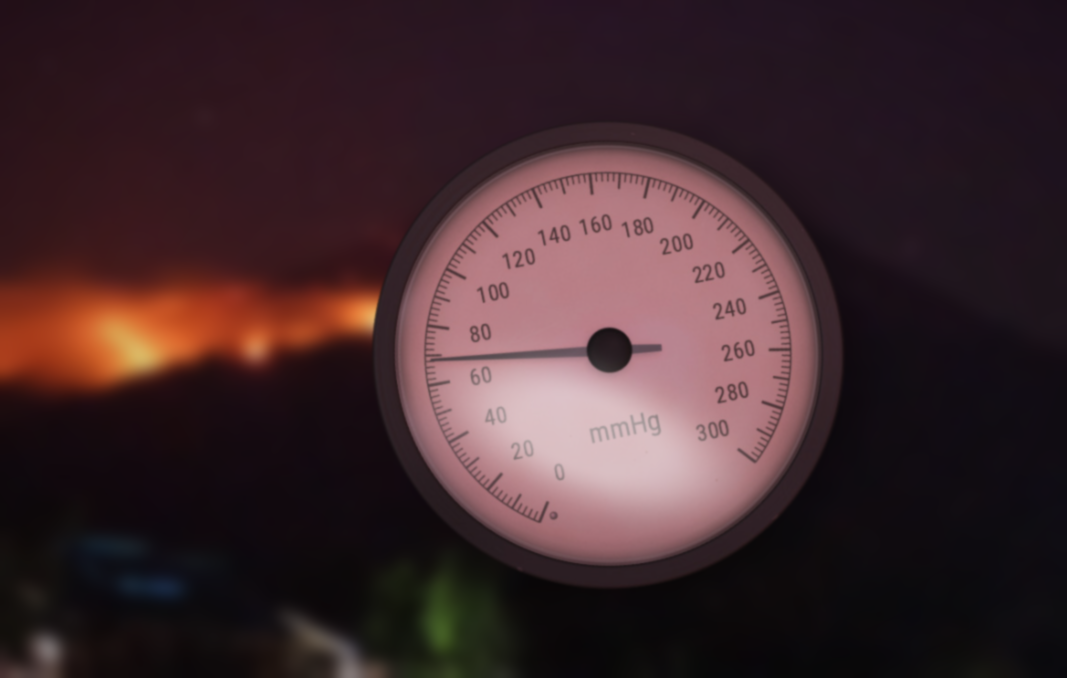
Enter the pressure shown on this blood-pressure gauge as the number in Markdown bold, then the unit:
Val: **68** mmHg
